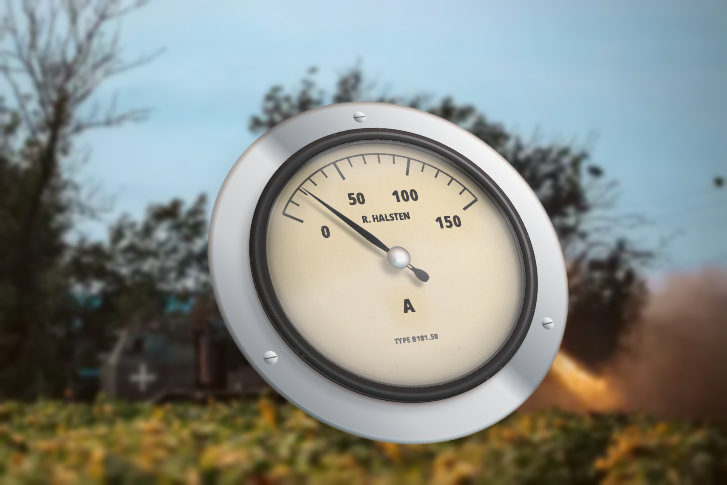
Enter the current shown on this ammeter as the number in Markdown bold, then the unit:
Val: **20** A
